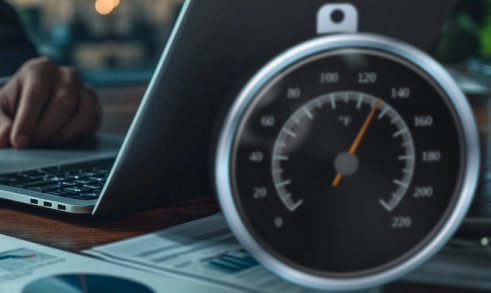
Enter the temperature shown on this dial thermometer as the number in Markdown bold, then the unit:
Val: **130** °F
